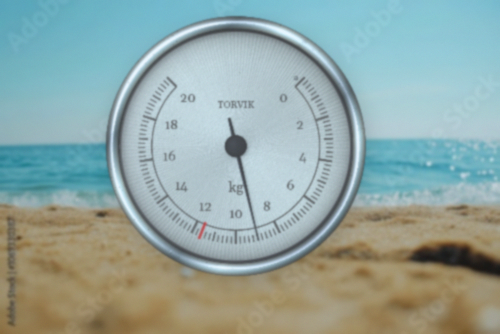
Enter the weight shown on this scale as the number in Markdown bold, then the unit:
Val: **9** kg
